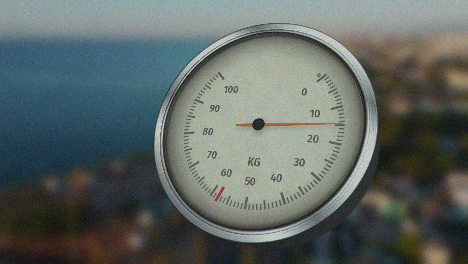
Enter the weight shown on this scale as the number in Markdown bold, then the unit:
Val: **15** kg
